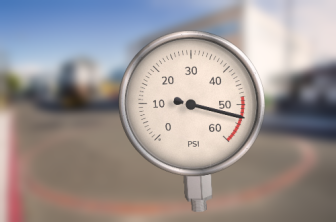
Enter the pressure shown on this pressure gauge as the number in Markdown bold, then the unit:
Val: **53** psi
